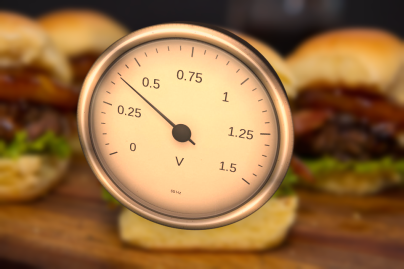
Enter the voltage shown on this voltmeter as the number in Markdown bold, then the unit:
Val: **0.4** V
